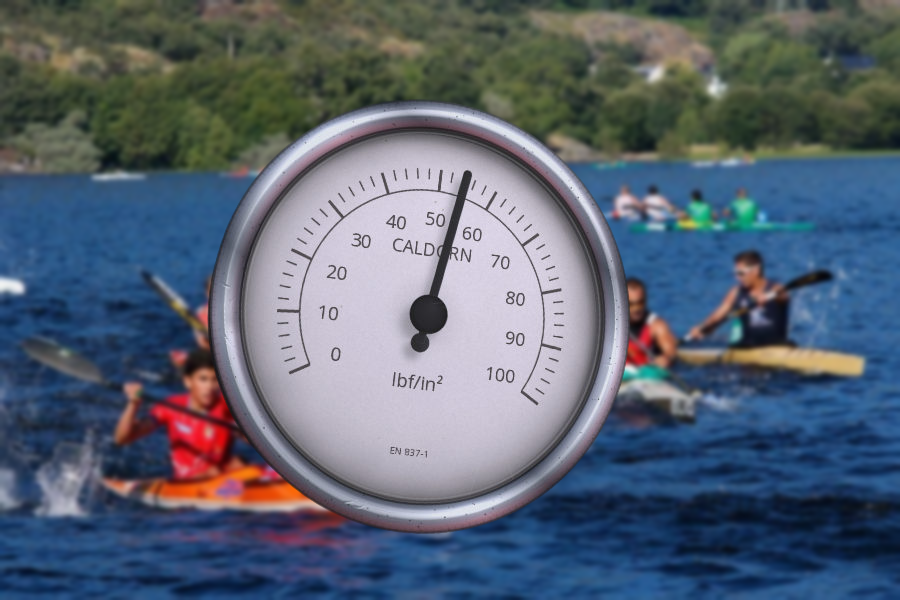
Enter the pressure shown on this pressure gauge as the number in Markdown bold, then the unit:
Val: **54** psi
